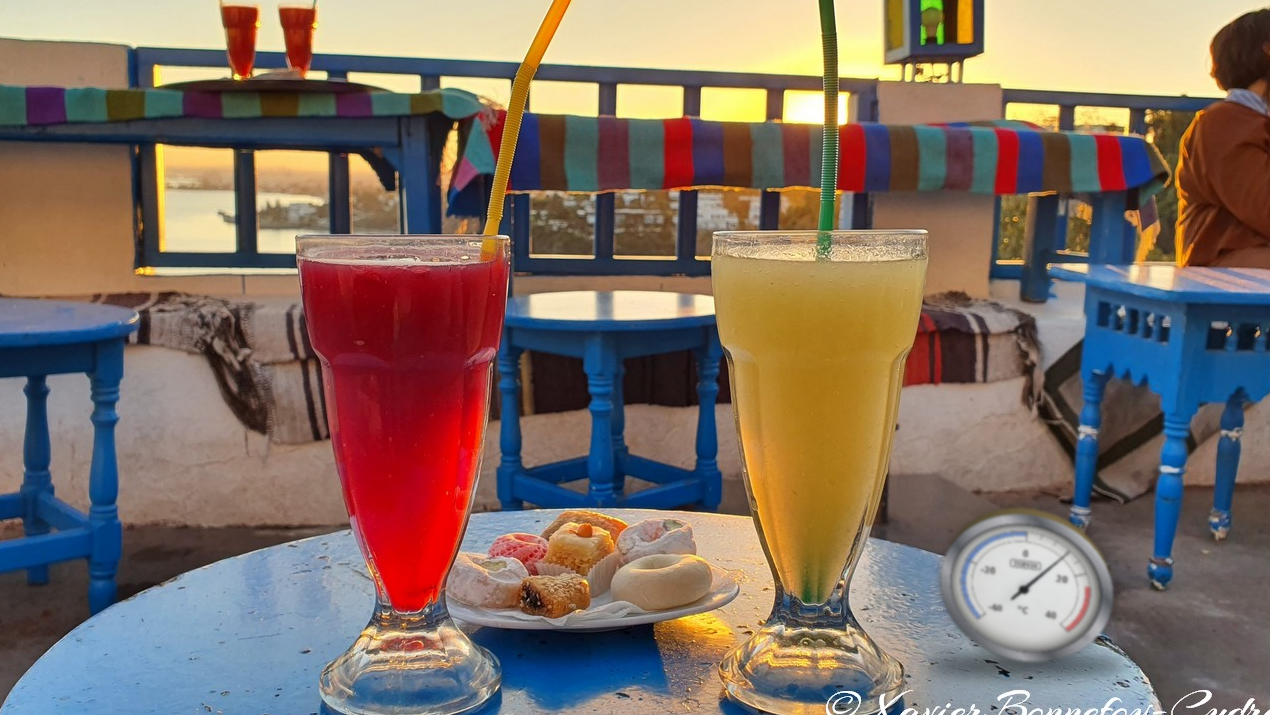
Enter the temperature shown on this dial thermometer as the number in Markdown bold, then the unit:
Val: **12** °C
